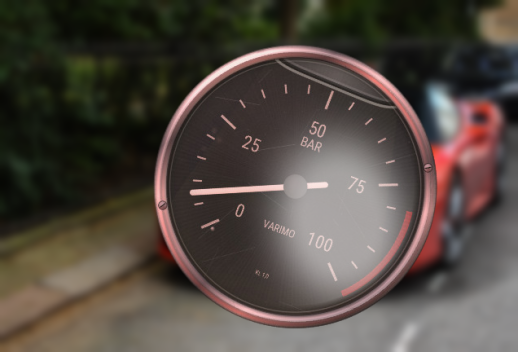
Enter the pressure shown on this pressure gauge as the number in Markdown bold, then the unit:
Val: **7.5** bar
